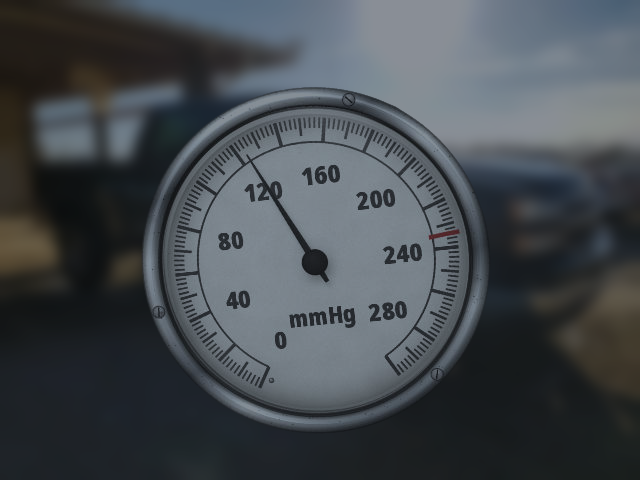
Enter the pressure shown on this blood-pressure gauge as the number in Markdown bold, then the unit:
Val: **124** mmHg
